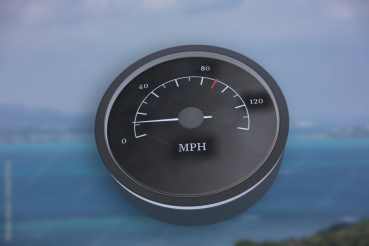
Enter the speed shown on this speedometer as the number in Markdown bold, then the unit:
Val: **10** mph
